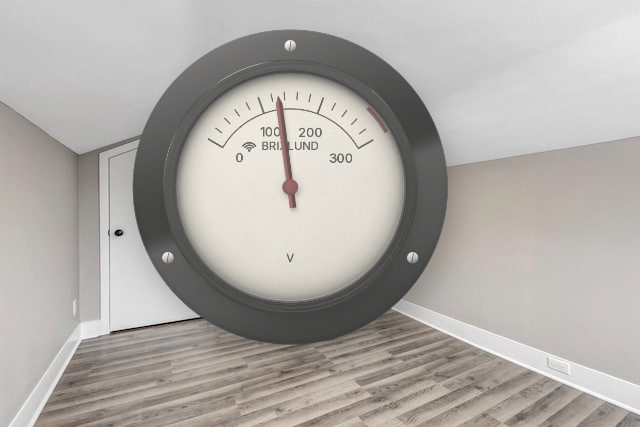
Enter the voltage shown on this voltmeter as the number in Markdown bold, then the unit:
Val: **130** V
